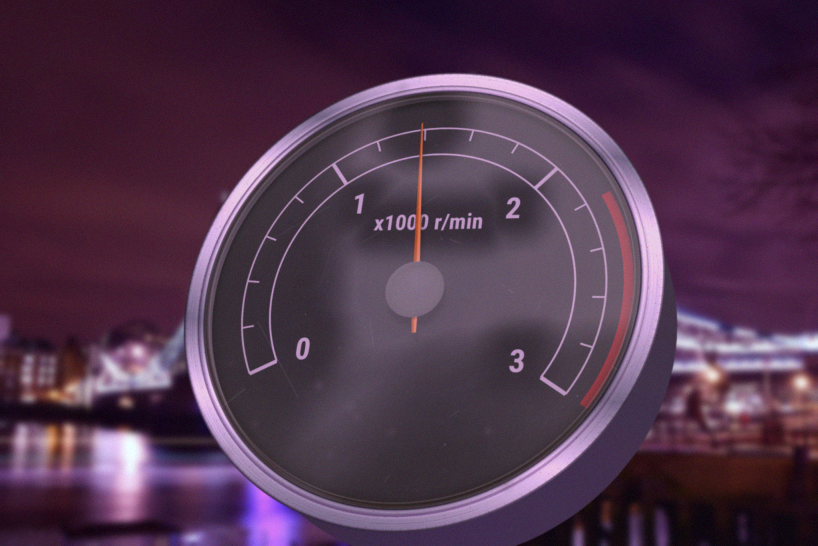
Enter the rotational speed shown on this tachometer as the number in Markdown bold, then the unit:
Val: **1400** rpm
